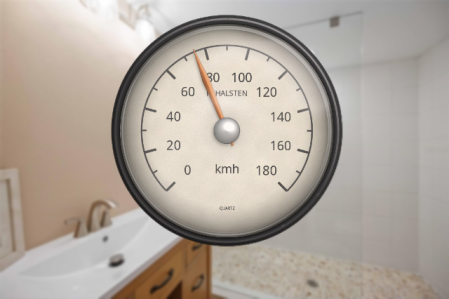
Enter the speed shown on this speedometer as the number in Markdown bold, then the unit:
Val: **75** km/h
